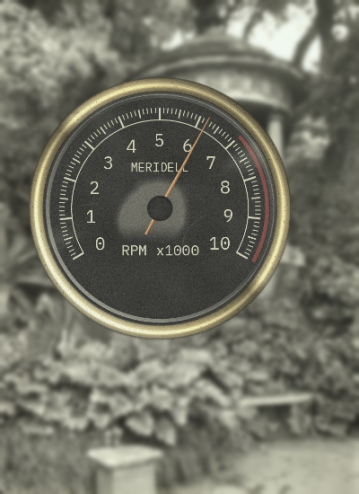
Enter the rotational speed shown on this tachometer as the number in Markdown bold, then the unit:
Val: **6200** rpm
